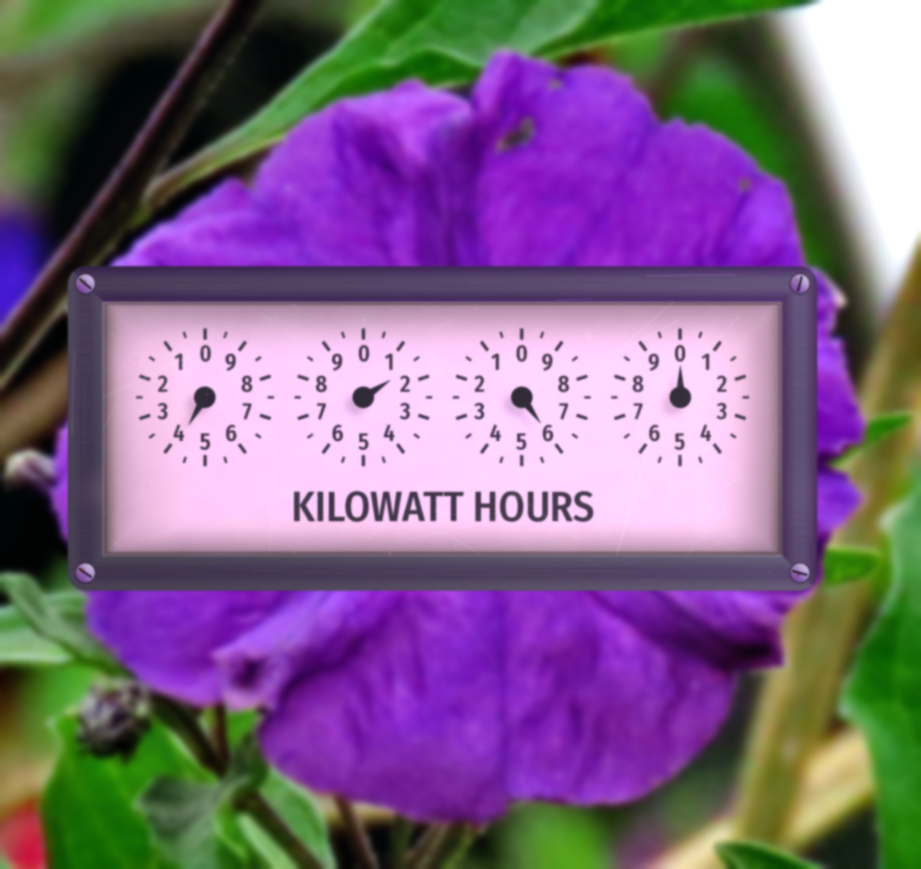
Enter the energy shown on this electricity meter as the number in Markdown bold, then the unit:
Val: **4160** kWh
